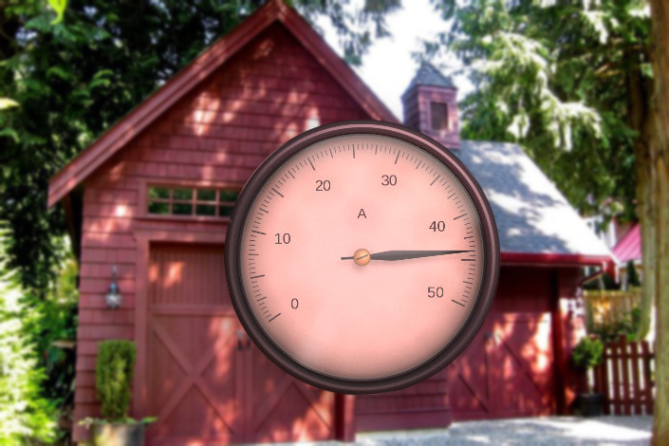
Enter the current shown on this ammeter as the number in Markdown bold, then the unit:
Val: **44** A
